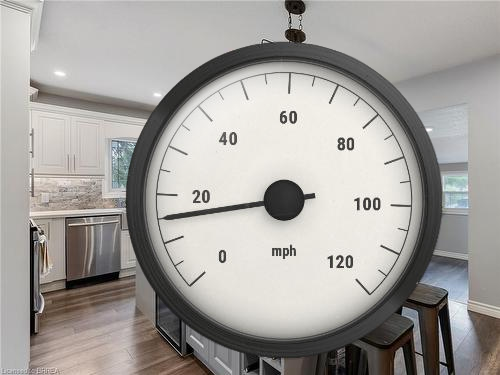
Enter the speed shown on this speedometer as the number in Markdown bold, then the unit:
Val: **15** mph
